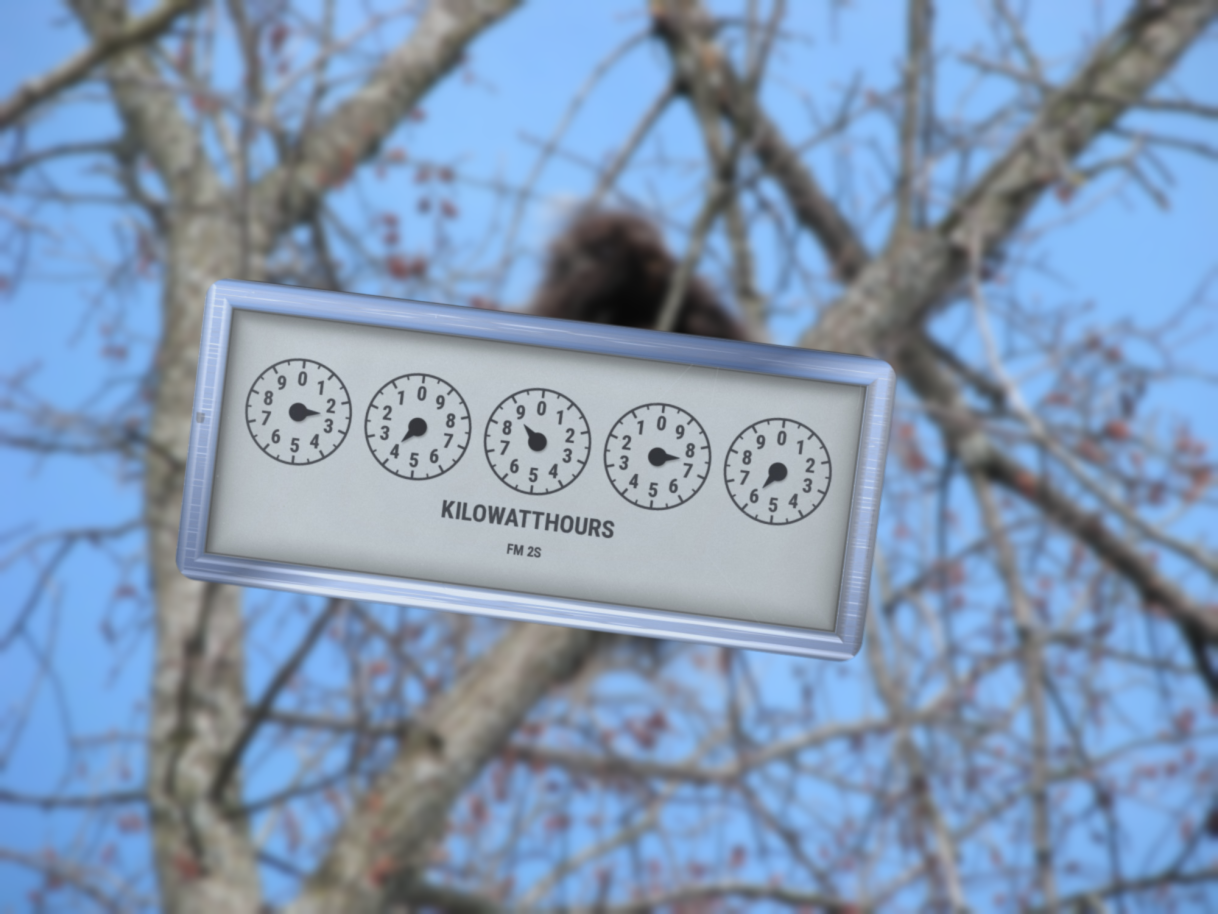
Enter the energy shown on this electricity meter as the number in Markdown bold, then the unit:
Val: **23876** kWh
